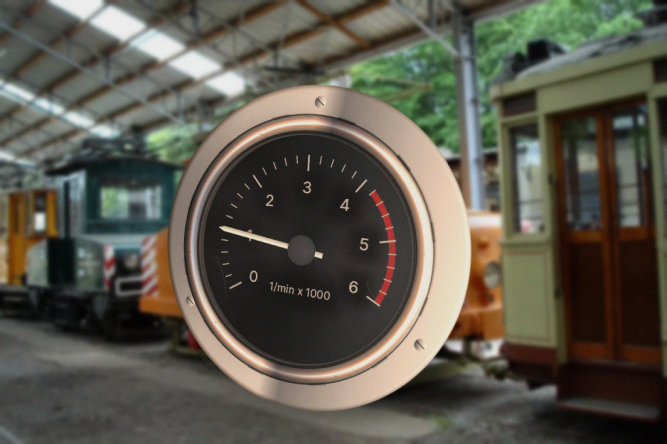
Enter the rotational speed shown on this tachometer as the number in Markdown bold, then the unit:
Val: **1000** rpm
